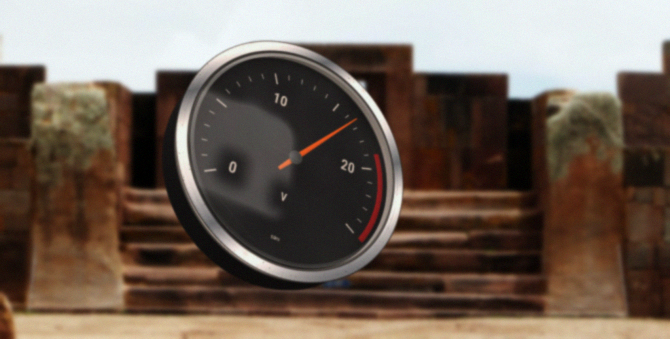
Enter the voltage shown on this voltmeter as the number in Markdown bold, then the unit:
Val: **16.5** V
